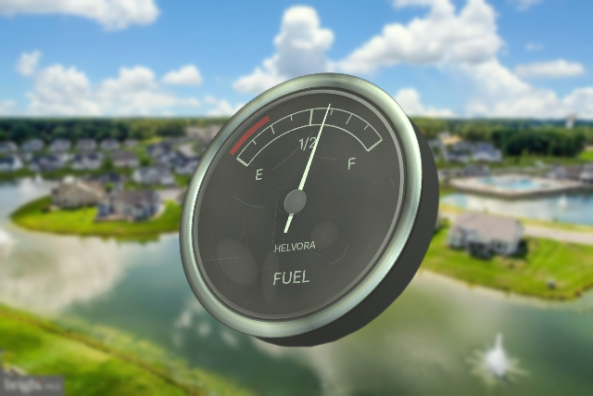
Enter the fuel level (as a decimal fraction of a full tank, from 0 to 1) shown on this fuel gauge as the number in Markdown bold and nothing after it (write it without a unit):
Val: **0.625**
